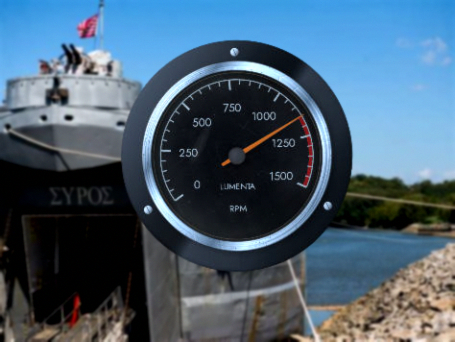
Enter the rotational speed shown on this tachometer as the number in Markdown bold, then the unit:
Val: **1150** rpm
